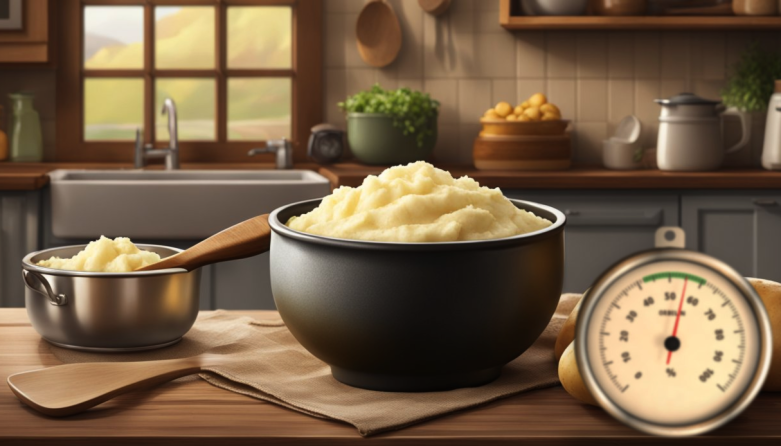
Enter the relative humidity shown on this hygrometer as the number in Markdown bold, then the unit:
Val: **55** %
